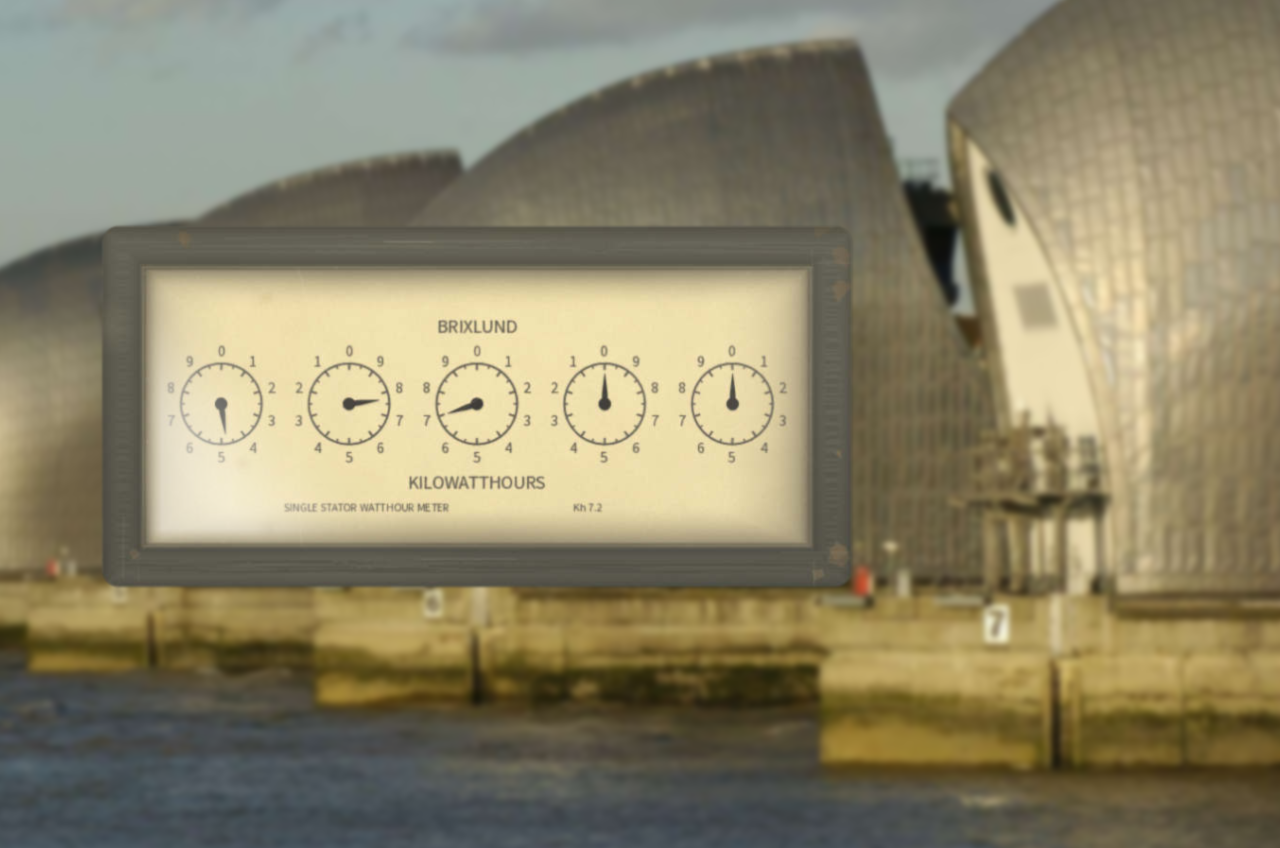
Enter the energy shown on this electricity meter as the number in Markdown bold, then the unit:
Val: **47700** kWh
